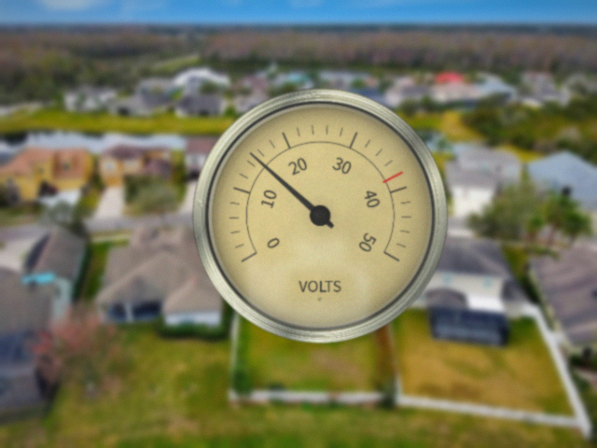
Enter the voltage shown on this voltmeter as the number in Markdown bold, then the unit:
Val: **15** V
